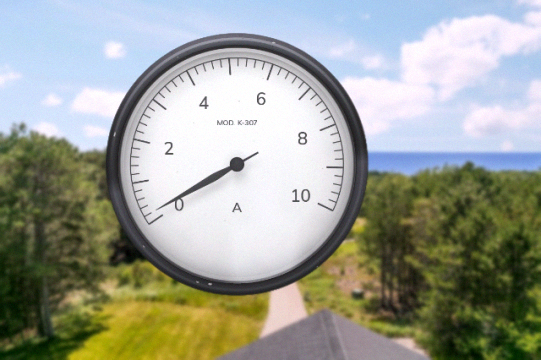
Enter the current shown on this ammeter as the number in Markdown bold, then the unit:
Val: **0.2** A
